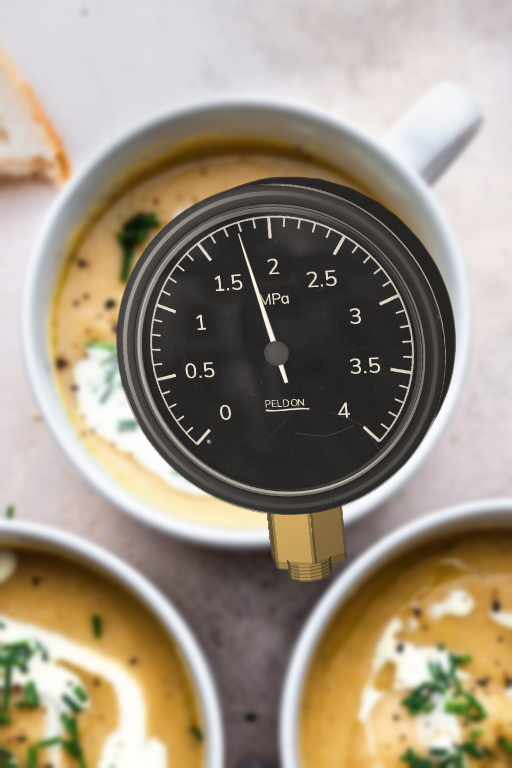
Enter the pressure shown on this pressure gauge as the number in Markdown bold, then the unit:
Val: **1.8** MPa
